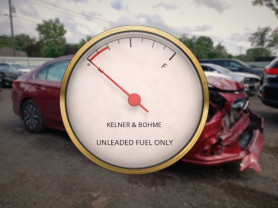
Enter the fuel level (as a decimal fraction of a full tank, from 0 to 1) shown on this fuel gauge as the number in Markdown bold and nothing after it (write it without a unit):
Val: **0**
